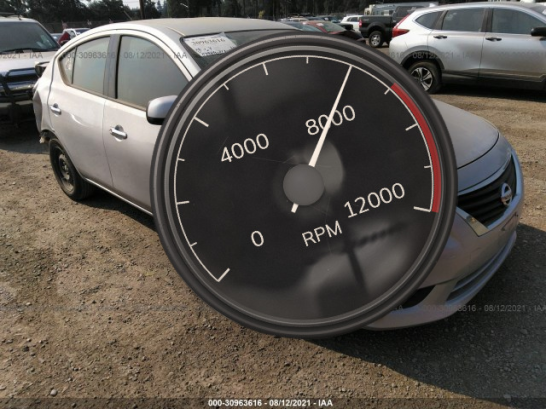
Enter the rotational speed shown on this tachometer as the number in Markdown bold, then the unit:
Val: **8000** rpm
